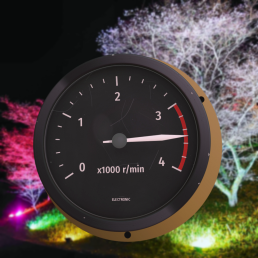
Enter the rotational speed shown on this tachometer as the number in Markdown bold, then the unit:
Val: **3500** rpm
